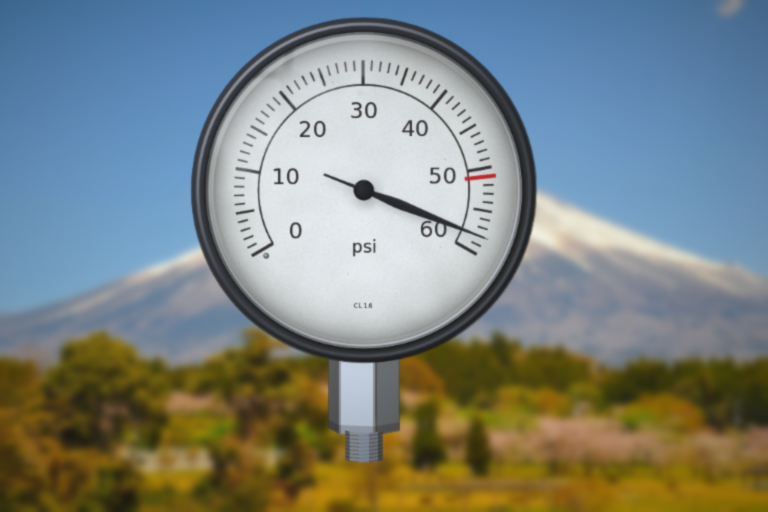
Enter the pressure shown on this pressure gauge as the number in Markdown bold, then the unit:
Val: **58** psi
